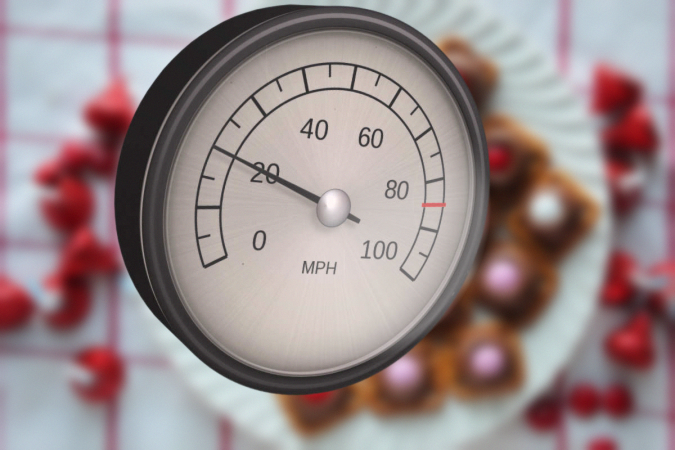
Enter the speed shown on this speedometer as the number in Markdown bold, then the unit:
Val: **20** mph
